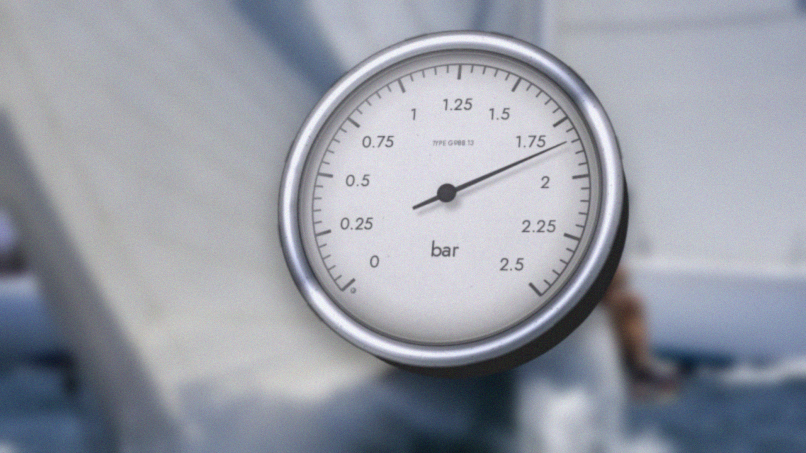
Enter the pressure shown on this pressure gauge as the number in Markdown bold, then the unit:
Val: **1.85** bar
